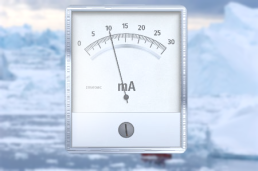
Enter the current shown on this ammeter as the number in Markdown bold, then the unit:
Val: **10** mA
